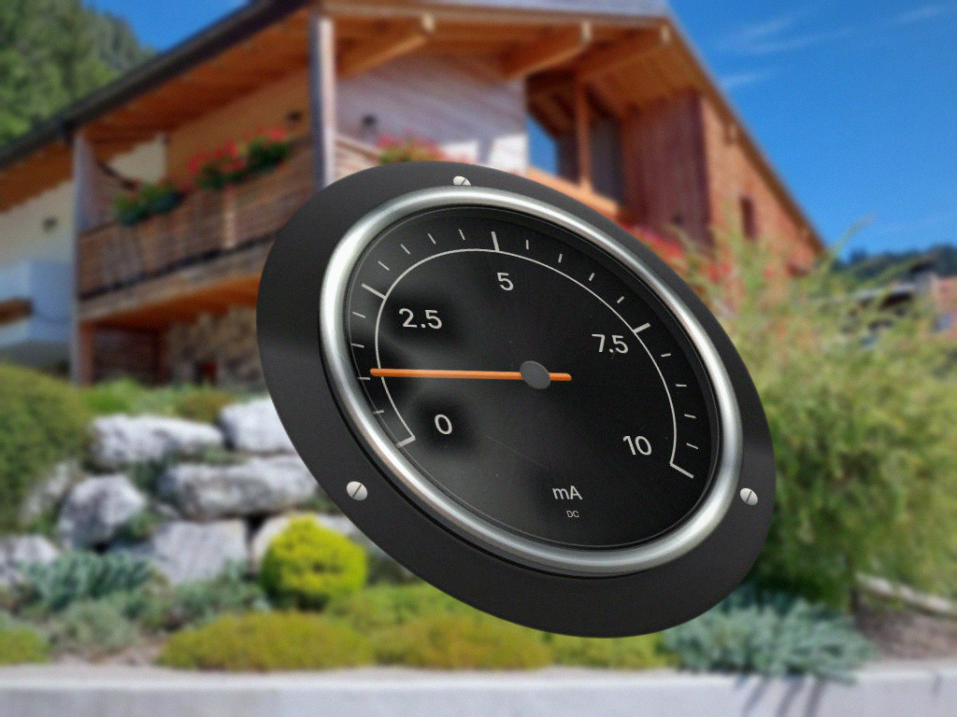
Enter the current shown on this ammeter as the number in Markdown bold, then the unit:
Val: **1** mA
